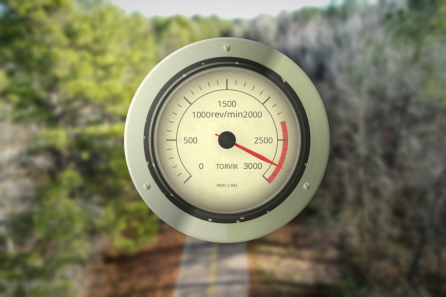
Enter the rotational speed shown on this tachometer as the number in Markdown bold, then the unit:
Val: **2800** rpm
